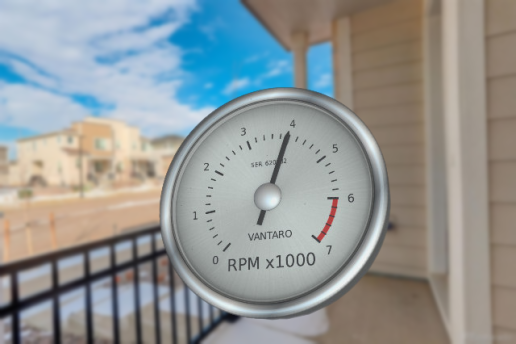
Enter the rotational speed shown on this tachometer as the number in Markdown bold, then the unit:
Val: **4000** rpm
